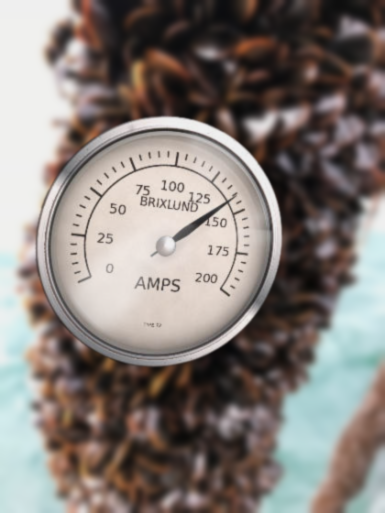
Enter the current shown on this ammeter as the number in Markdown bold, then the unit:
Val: **140** A
